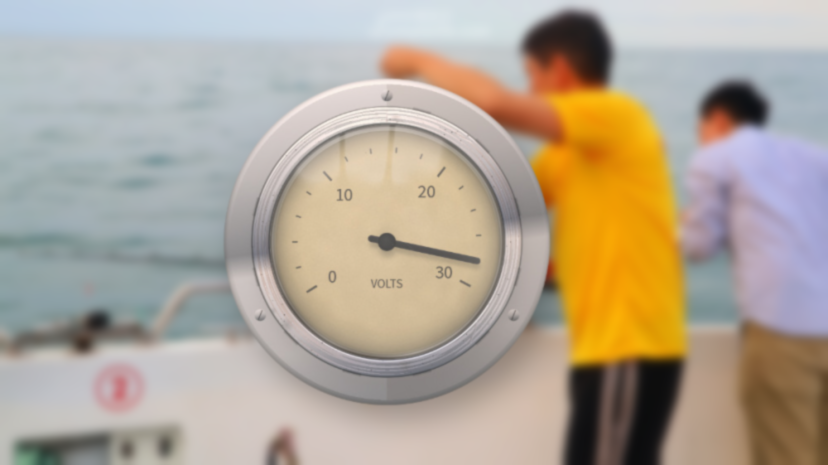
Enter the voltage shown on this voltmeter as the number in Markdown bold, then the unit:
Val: **28** V
